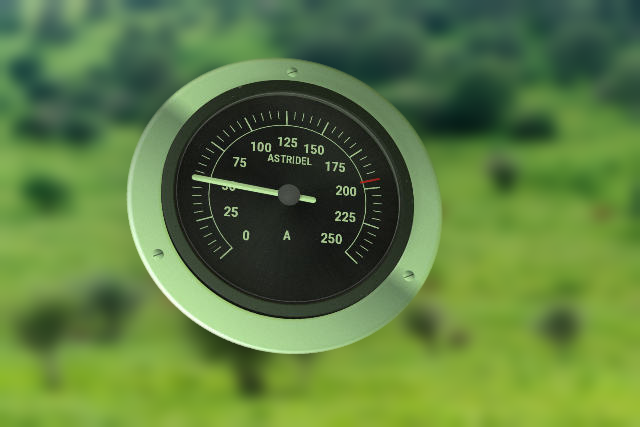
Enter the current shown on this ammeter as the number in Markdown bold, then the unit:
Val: **50** A
